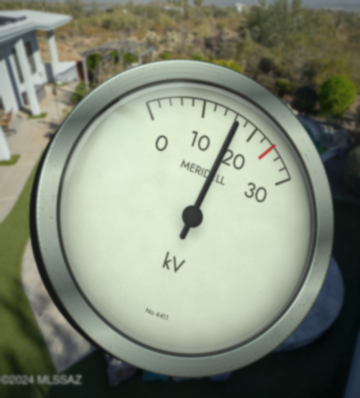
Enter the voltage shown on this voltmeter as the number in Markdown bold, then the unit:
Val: **16** kV
